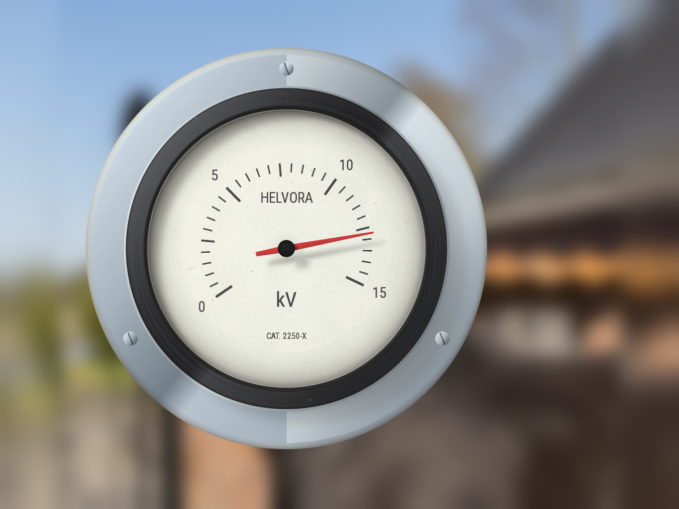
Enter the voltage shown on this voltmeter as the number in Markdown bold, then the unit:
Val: **12.75** kV
